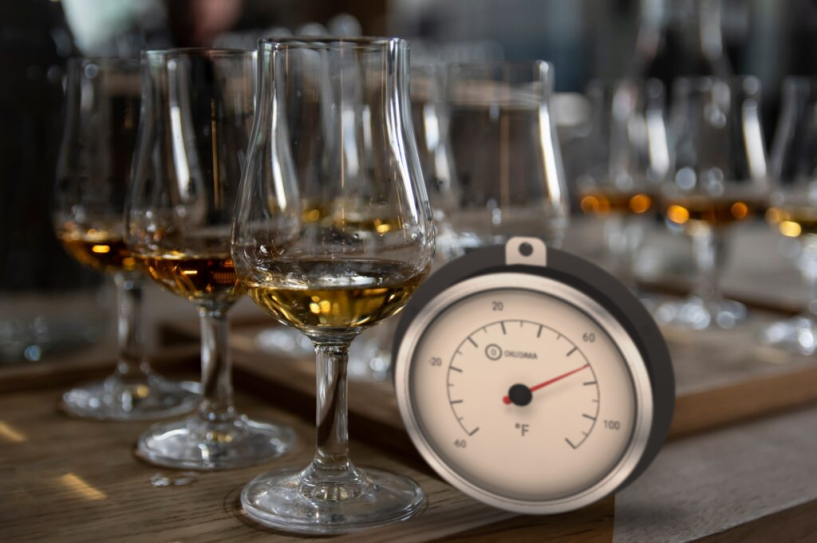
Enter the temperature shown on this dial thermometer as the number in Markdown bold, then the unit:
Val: **70** °F
